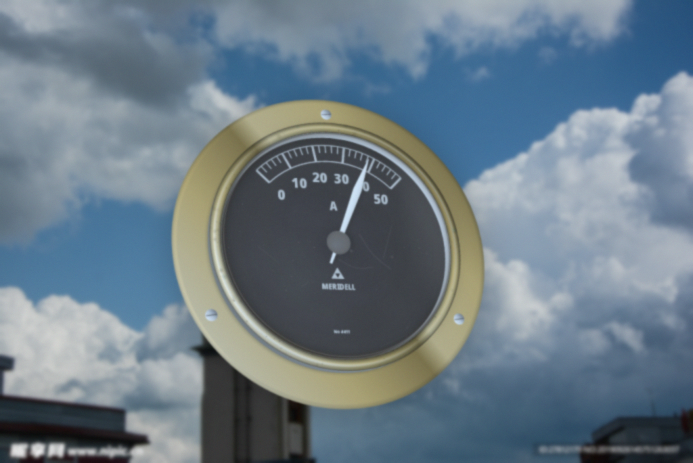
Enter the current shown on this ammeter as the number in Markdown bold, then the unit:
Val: **38** A
